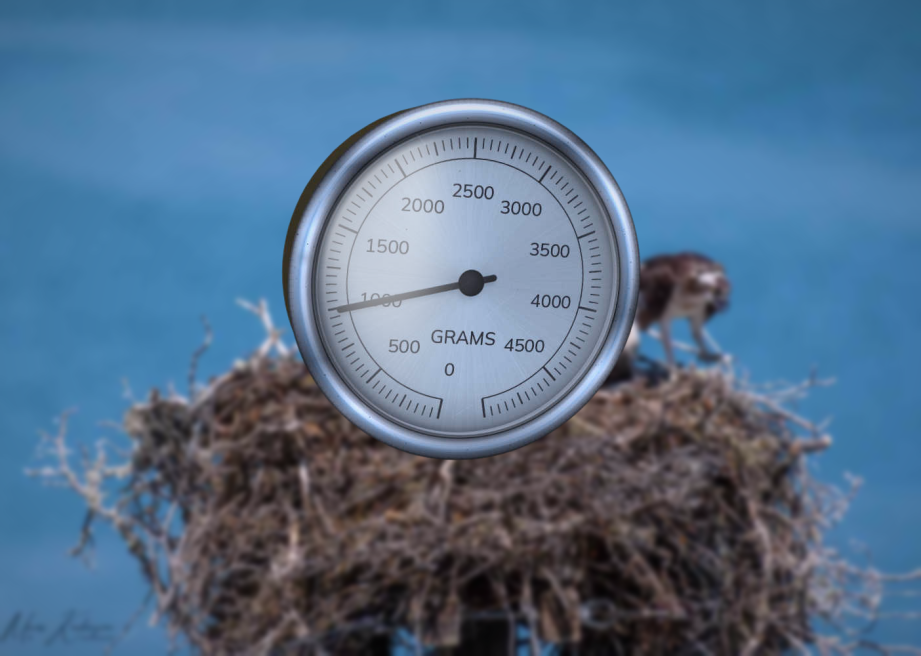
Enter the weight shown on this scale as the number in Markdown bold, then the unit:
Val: **1000** g
